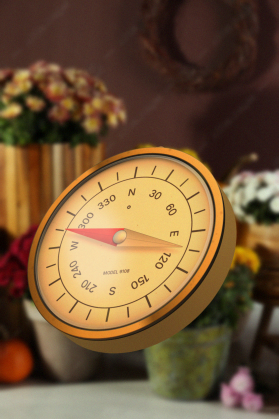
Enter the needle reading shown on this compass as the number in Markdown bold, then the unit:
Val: **285** °
